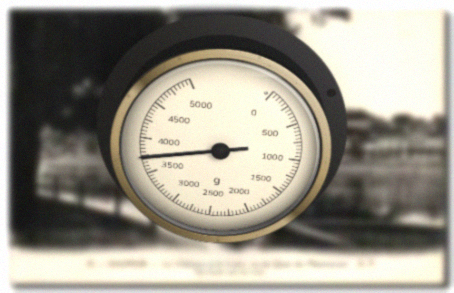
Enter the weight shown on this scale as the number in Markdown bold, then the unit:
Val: **3750** g
